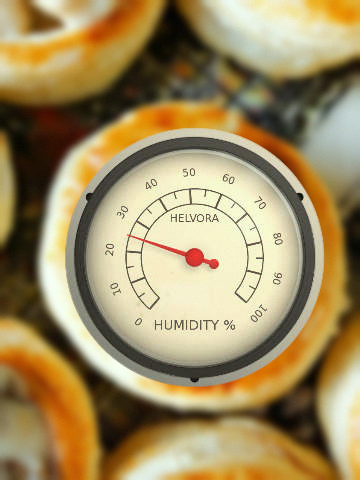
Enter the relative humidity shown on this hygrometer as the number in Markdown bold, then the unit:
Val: **25** %
